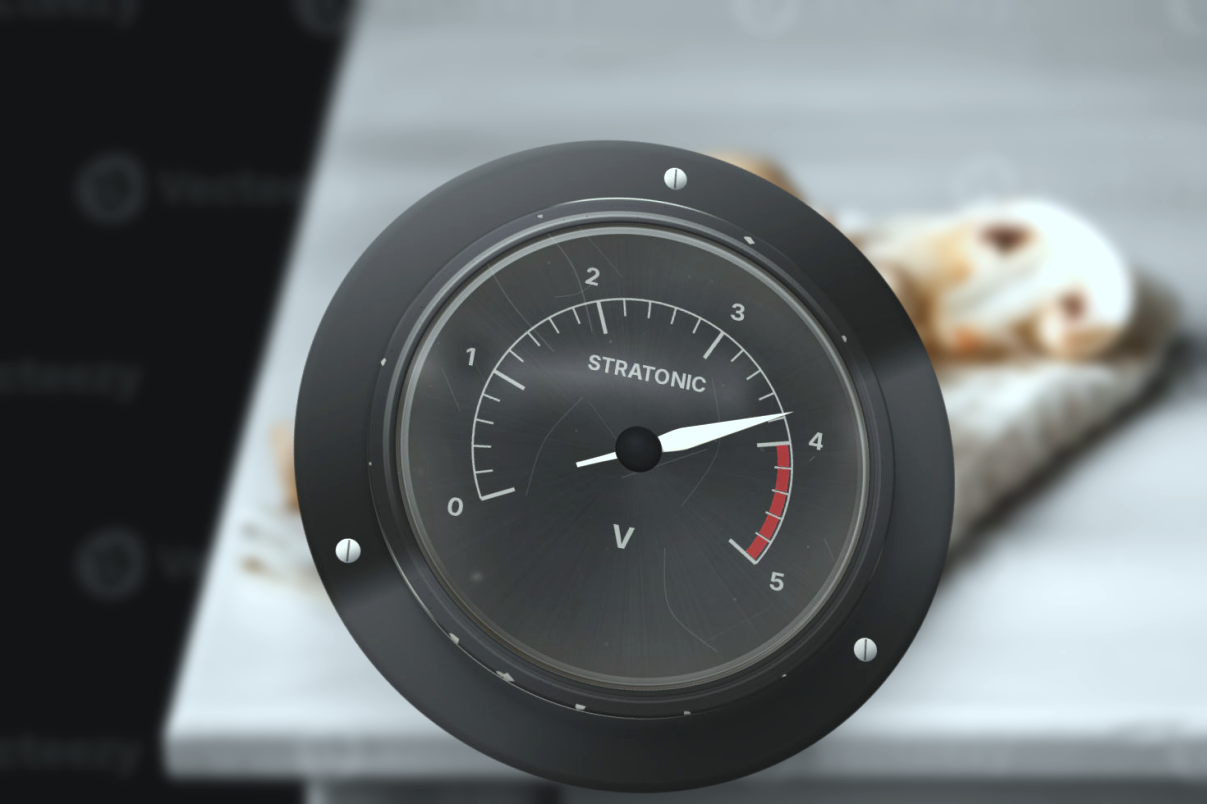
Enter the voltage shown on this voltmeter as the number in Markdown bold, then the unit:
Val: **3.8** V
